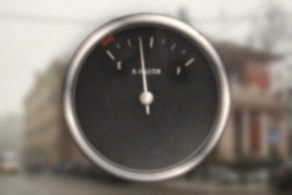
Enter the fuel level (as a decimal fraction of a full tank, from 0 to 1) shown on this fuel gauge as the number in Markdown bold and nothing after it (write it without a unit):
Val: **0.375**
